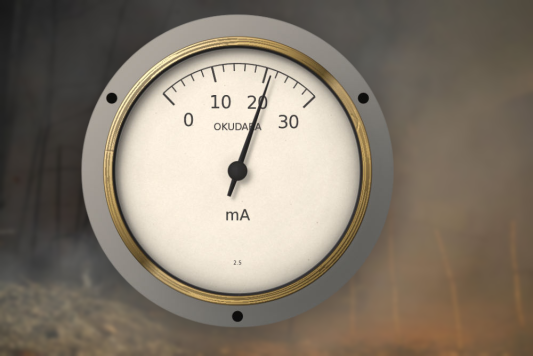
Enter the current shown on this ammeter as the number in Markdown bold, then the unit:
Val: **21** mA
